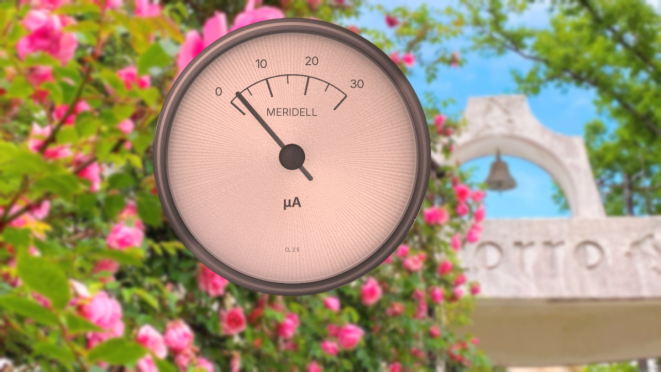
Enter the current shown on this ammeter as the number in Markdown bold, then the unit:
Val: **2.5** µA
